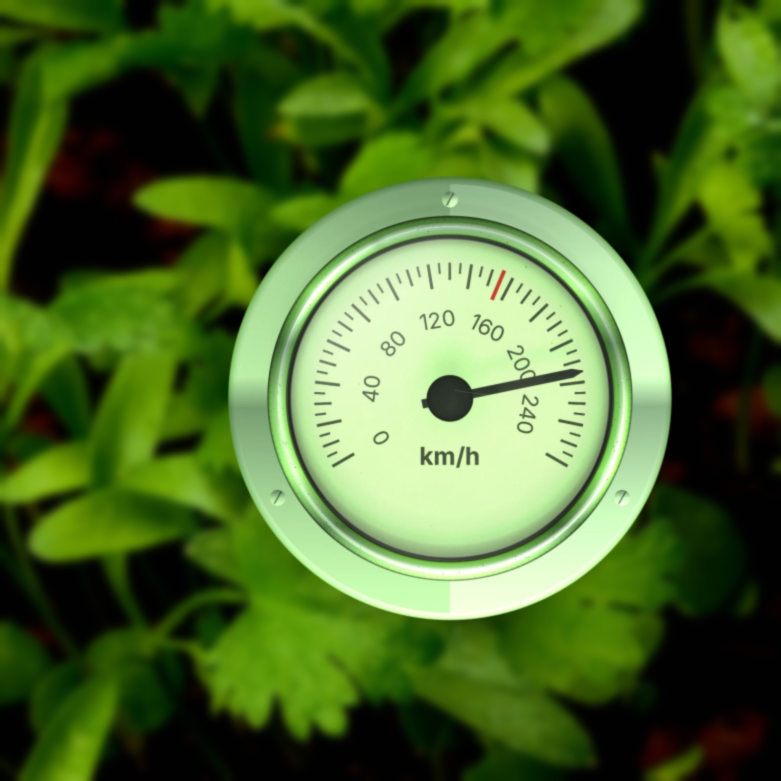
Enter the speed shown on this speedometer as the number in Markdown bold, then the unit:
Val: **215** km/h
